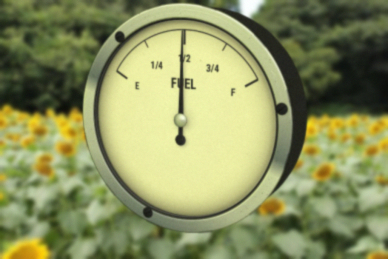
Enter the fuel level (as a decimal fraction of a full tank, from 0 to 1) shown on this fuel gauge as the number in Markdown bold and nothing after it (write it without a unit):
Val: **0.5**
